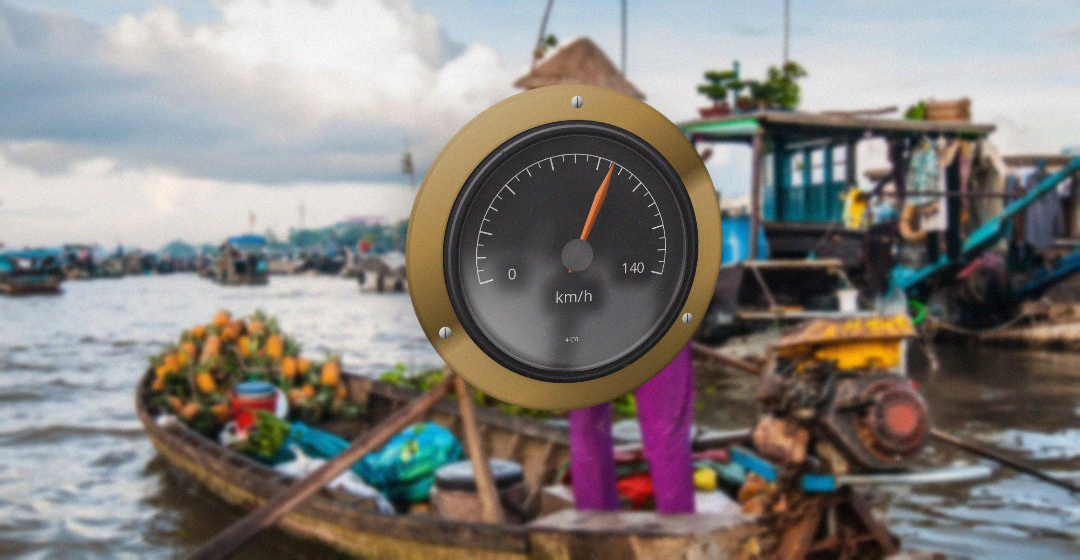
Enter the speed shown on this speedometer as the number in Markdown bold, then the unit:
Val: **85** km/h
